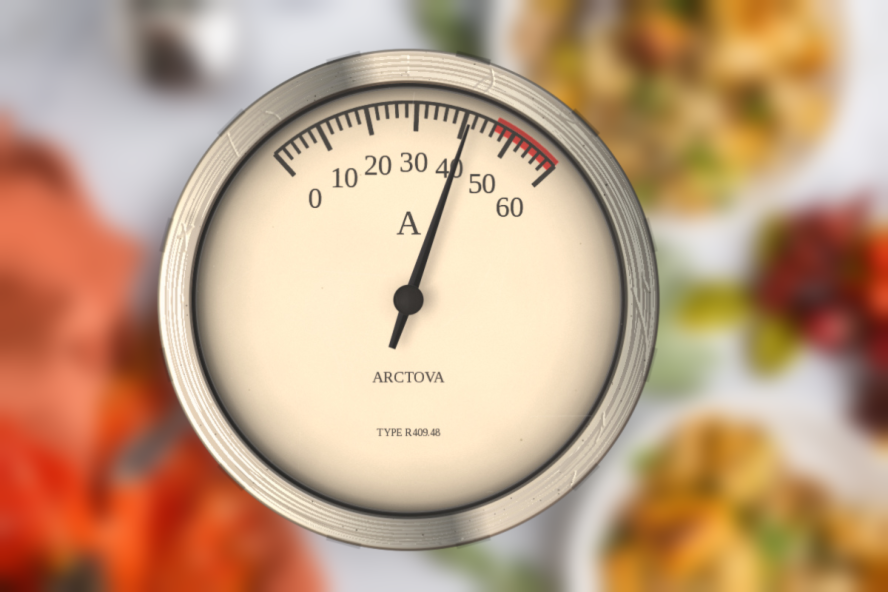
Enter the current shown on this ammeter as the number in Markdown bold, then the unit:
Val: **41** A
